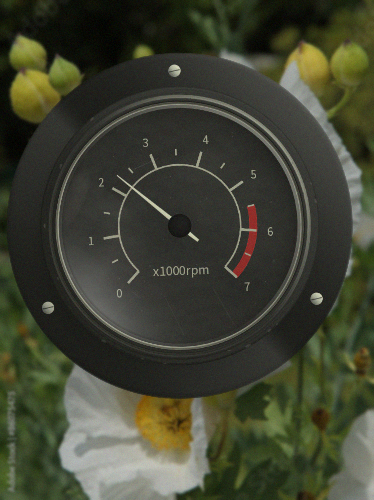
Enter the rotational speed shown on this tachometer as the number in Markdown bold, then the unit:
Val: **2250** rpm
